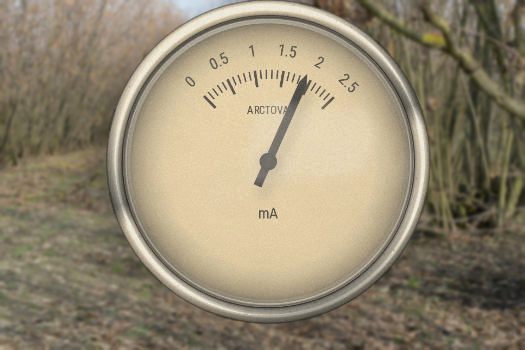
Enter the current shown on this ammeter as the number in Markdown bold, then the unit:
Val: **1.9** mA
